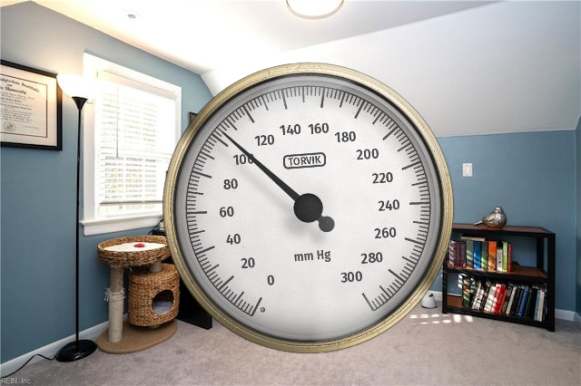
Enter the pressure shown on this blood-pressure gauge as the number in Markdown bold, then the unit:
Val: **104** mmHg
